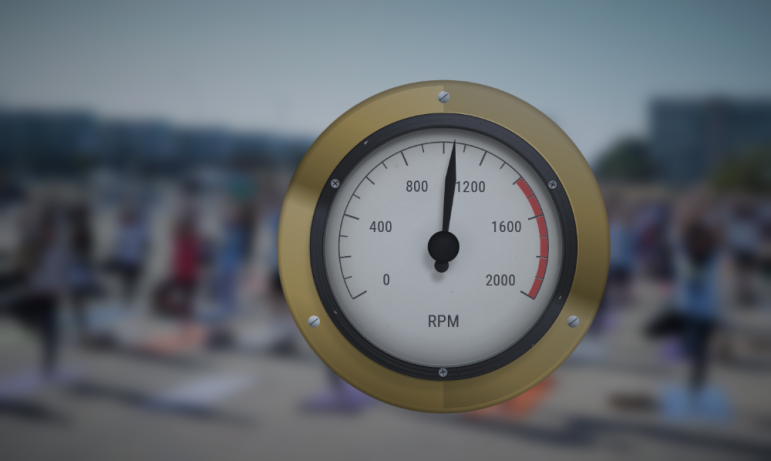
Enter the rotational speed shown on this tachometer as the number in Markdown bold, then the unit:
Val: **1050** rpm
